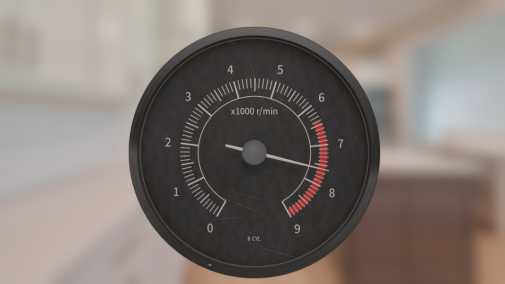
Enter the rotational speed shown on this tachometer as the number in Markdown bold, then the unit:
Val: **7600** rpm
